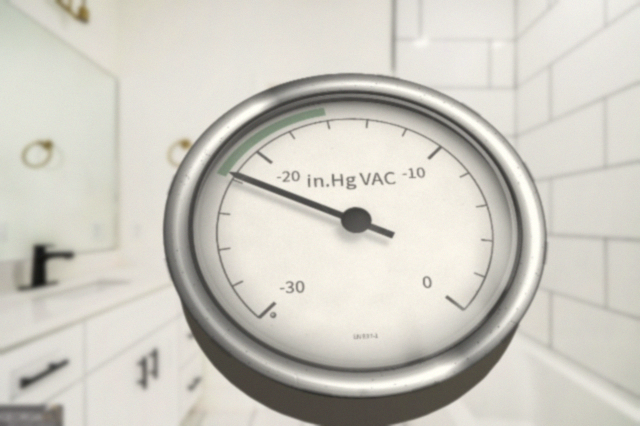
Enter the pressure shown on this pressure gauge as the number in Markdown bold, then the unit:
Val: **-22** inHg
